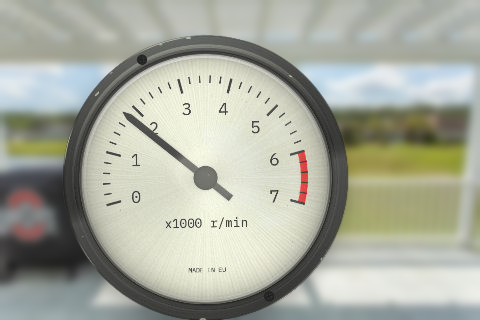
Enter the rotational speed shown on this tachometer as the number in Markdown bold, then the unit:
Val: **1800** rpm
